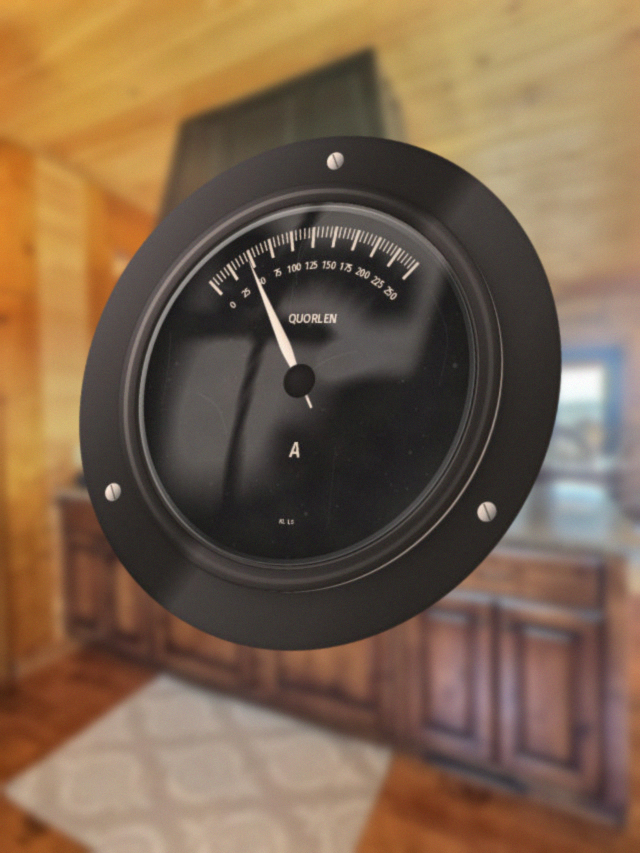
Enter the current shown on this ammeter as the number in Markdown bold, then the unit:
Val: **50** A
